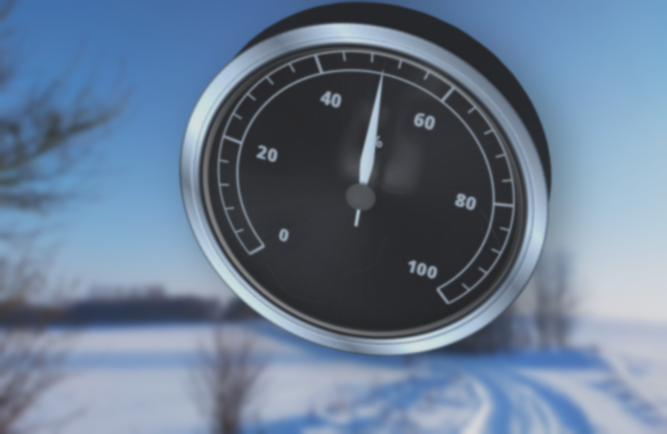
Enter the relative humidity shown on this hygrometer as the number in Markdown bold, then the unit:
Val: **50** %
